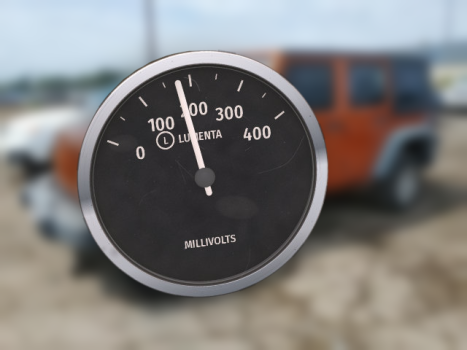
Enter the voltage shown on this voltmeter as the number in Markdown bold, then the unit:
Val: **175** mV
